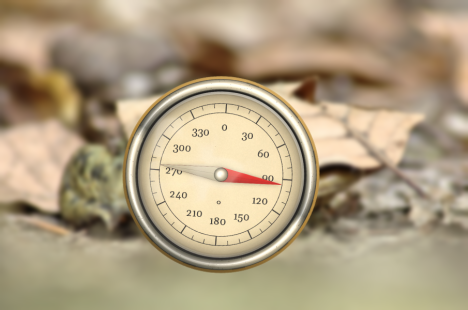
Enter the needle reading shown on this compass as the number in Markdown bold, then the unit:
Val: **95** °
